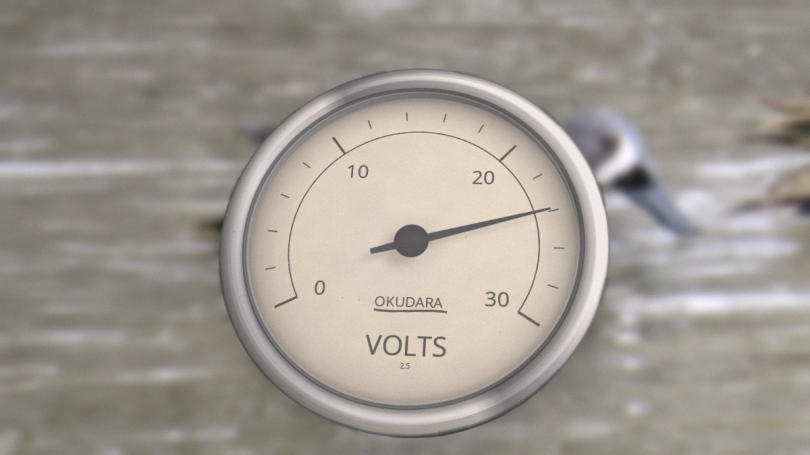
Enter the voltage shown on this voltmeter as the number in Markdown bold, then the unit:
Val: **24** V
